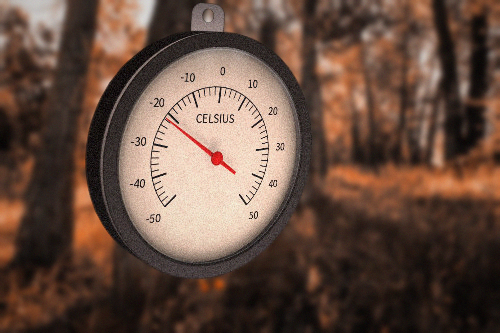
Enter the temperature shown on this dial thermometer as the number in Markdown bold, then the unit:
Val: **-22** °C
